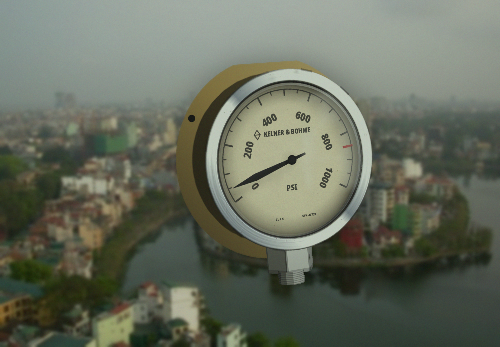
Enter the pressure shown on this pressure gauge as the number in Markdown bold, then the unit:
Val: **50** psi
